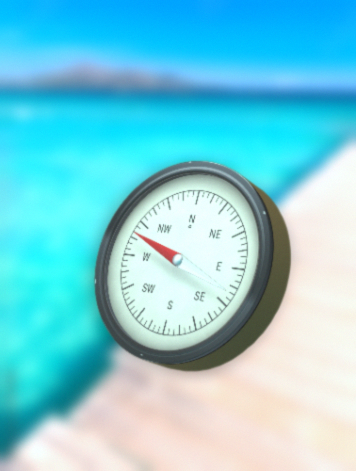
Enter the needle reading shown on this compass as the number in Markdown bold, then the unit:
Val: **290** °
